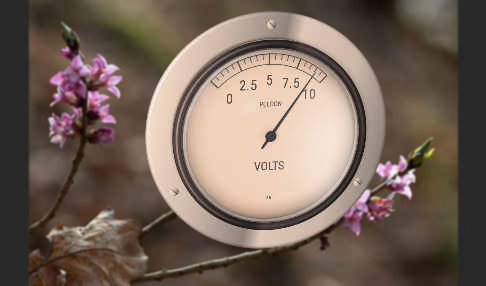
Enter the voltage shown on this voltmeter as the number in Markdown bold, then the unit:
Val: **9** V
